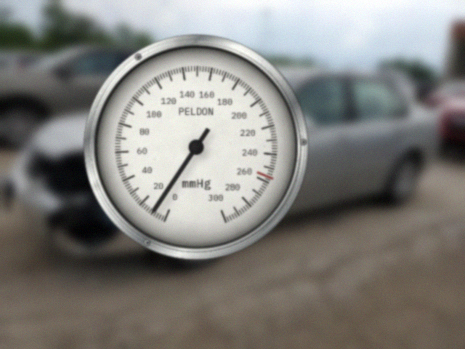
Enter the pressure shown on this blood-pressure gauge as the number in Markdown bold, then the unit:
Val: **10** mmHg
